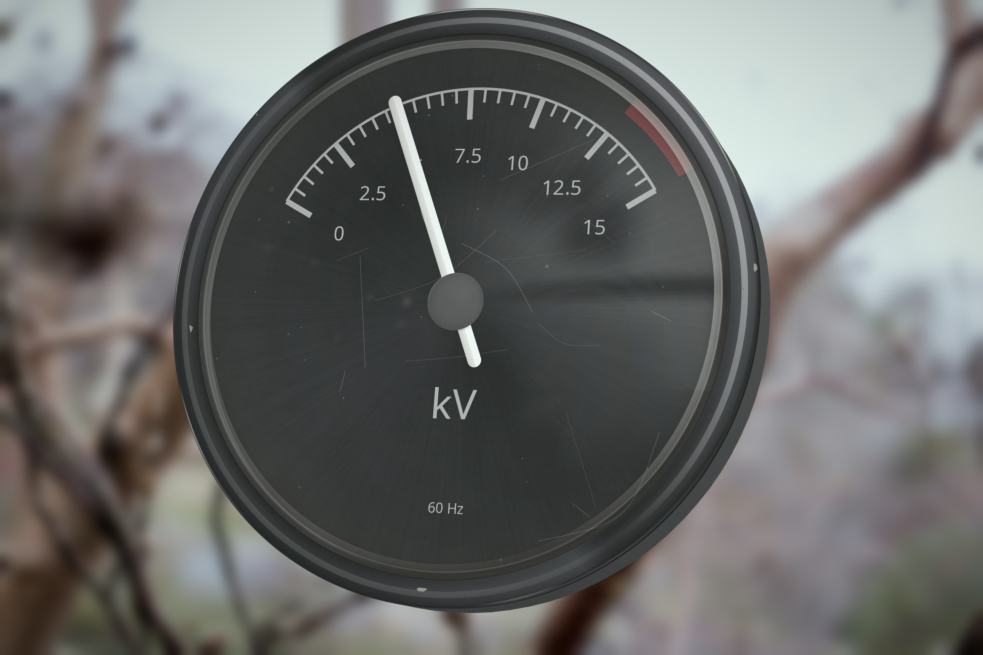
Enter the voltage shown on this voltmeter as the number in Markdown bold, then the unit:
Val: **5** kV
